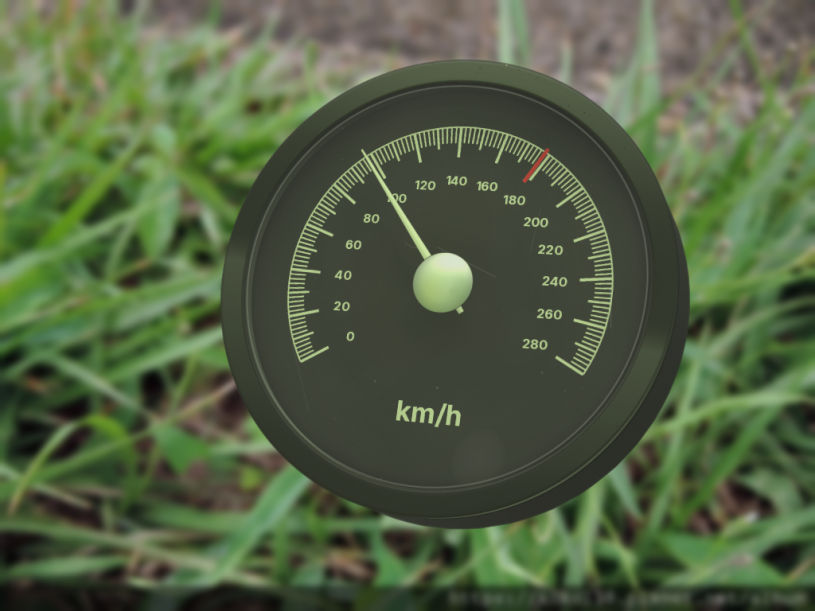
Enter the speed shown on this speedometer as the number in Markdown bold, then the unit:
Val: **98** km/h
